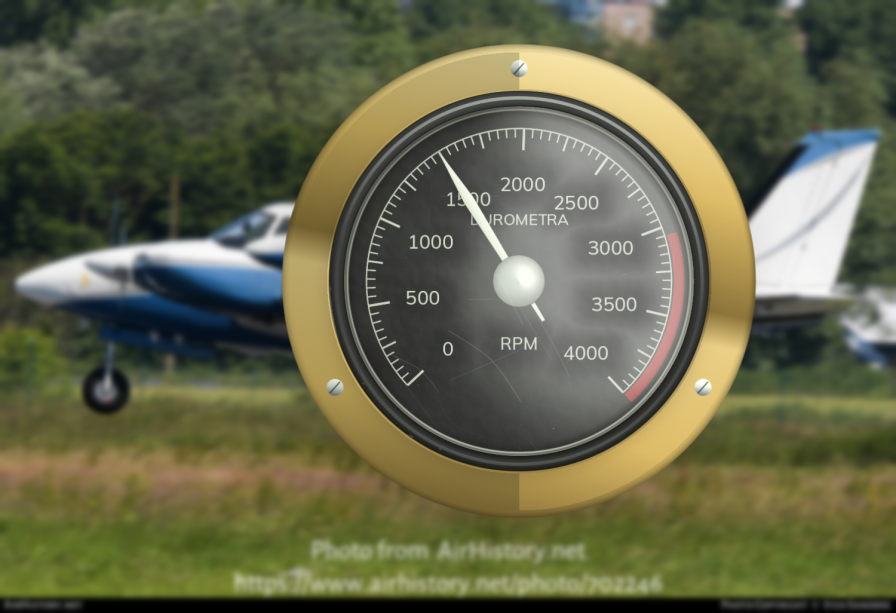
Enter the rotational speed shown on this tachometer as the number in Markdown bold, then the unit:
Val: **1500** rpm
